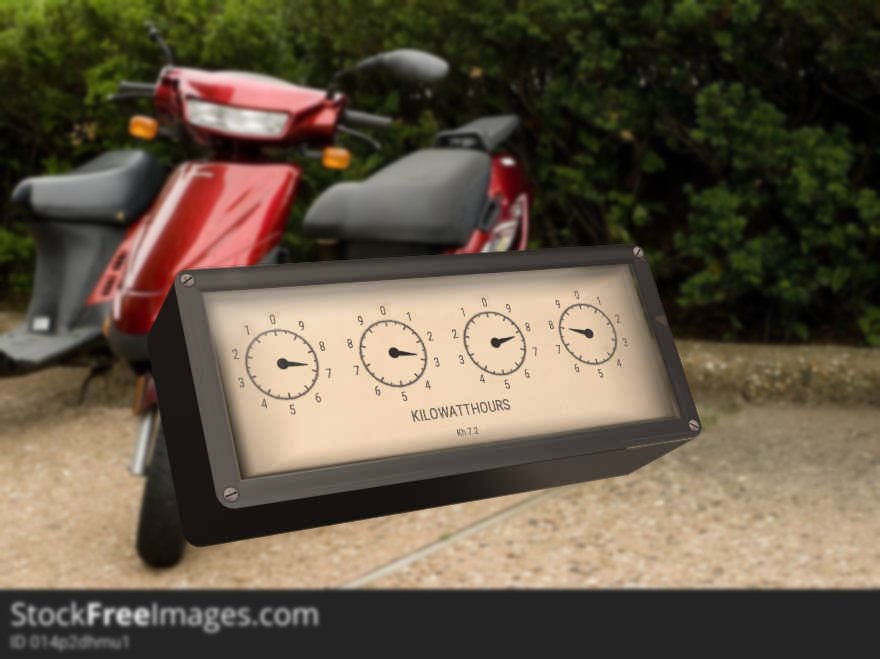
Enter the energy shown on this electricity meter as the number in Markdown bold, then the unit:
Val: **7278** kWh
